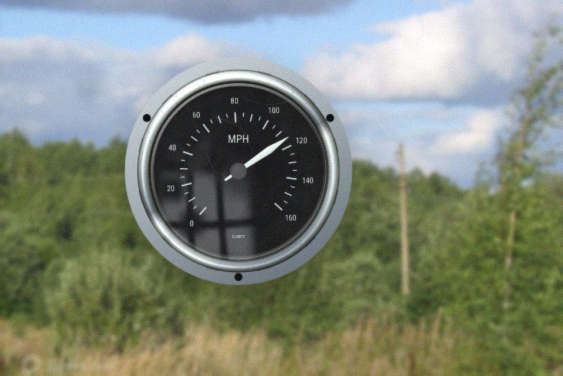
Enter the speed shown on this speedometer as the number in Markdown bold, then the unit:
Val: **115** mph
